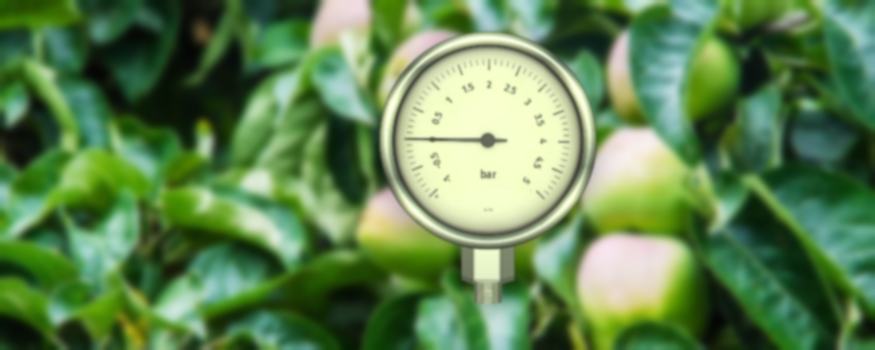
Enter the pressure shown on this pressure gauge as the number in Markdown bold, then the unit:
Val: **0** bar
